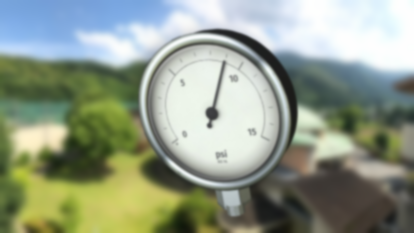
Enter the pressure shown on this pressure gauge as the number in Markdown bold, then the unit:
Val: **9** psi
